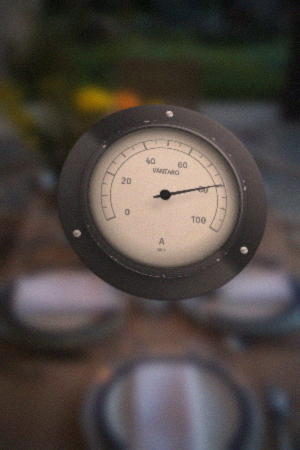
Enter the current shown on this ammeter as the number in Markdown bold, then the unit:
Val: **80** A
